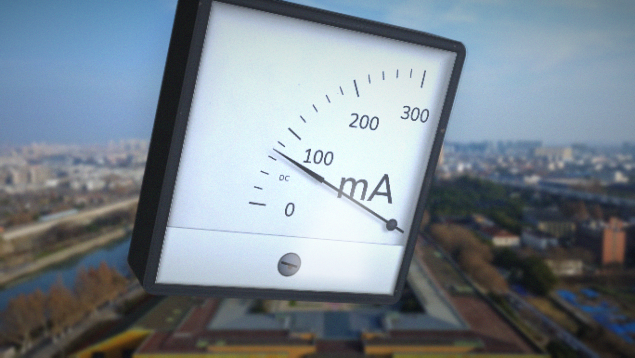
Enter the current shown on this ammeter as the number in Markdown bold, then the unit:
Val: **70** mA
